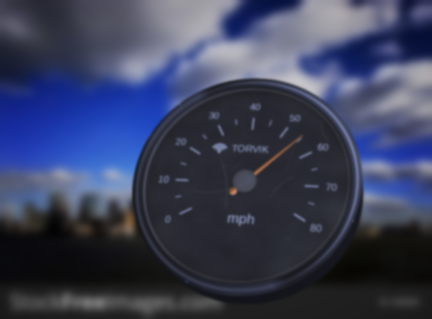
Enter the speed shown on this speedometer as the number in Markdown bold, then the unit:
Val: **55** mph
